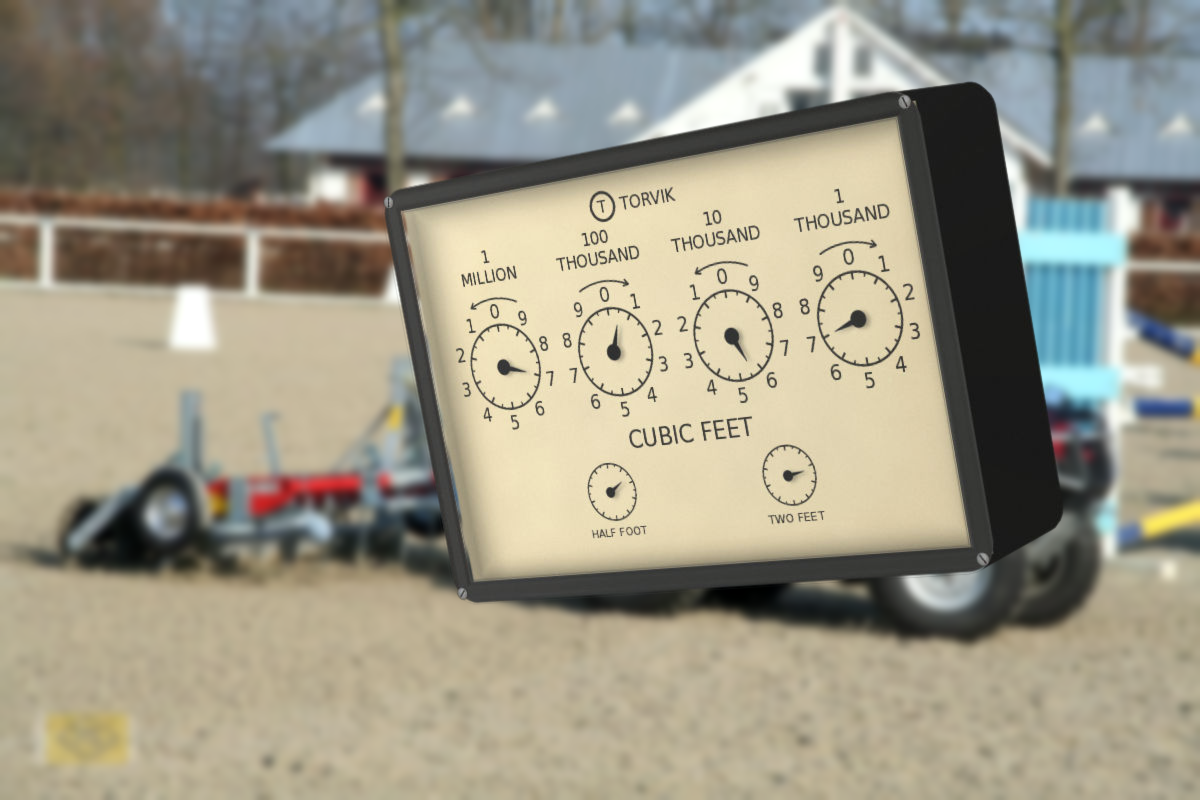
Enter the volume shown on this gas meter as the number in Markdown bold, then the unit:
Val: **705700** ft³
